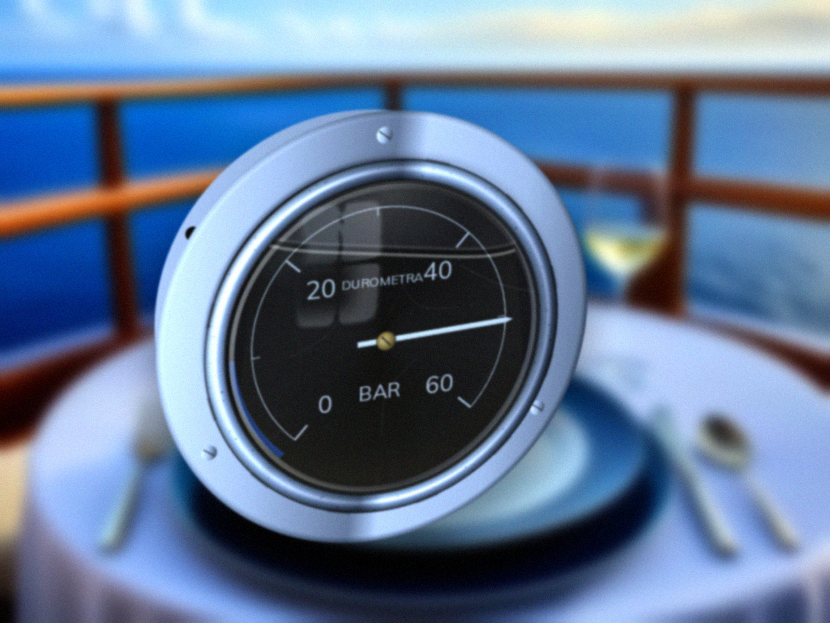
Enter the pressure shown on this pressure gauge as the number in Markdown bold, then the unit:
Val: **50** bar
